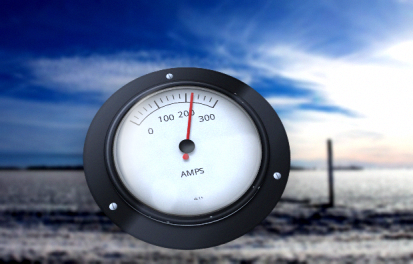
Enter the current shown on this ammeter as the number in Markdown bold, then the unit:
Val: **220** A
